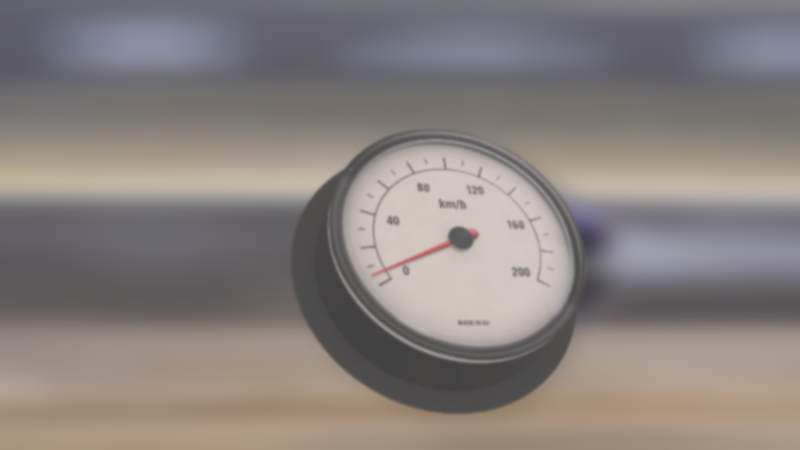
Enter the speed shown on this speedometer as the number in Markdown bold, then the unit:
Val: **5** km/h
